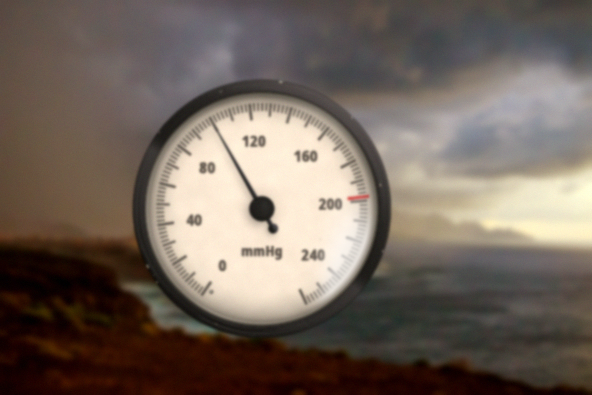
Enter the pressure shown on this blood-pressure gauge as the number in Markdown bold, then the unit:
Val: **100** mmHg
